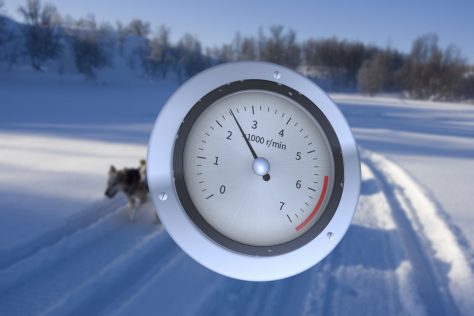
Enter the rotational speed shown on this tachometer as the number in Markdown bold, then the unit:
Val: **2400** rpm
